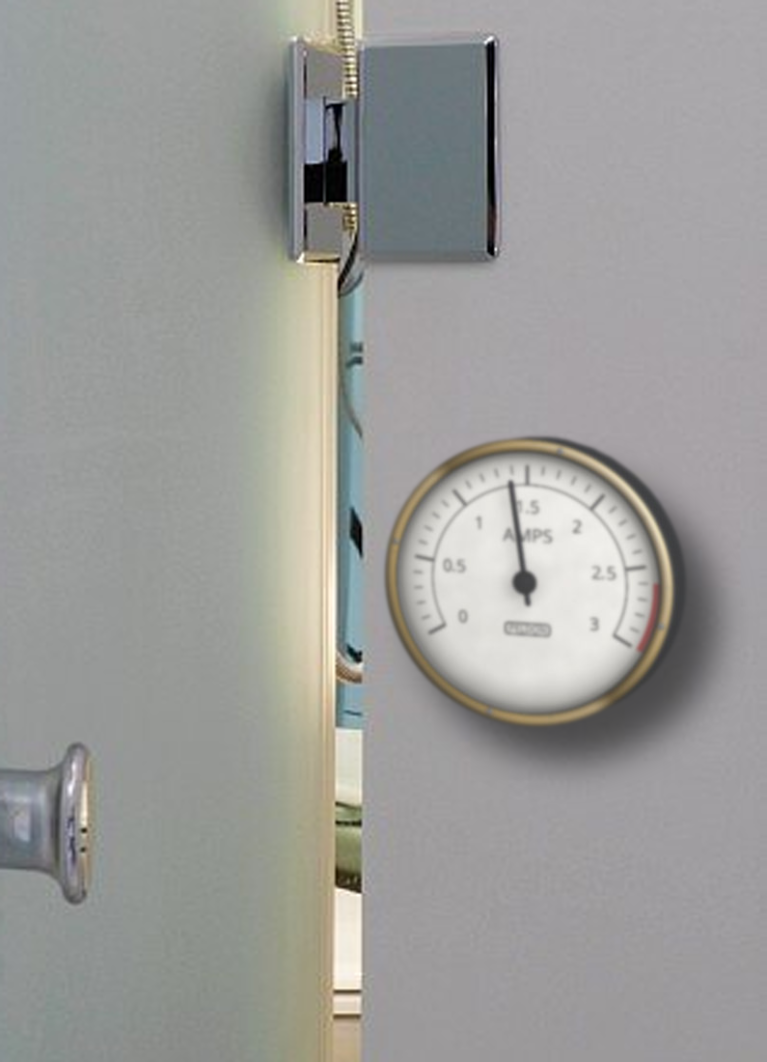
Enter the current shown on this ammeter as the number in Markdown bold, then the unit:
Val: **1.4** A
